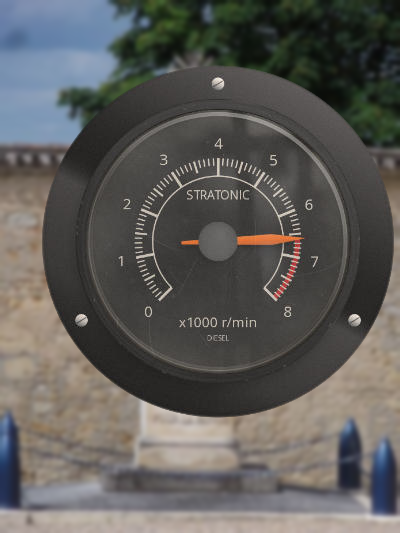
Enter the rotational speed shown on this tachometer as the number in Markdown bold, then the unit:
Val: **6600** rpm
